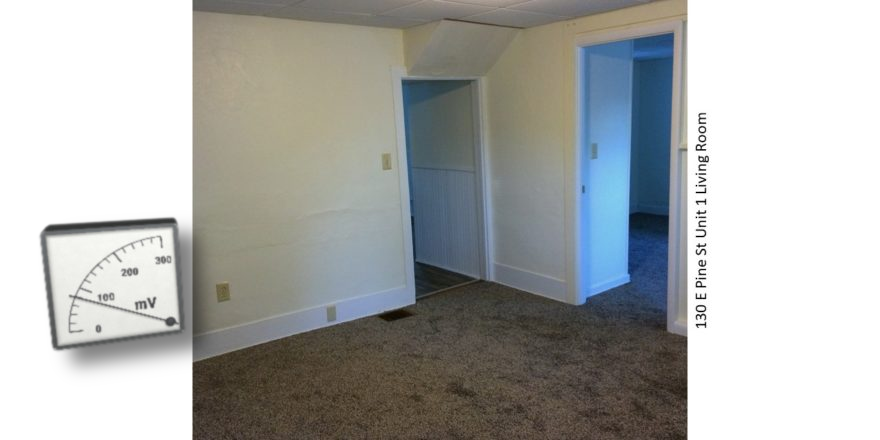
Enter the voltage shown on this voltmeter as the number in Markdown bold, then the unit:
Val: **80** mV
